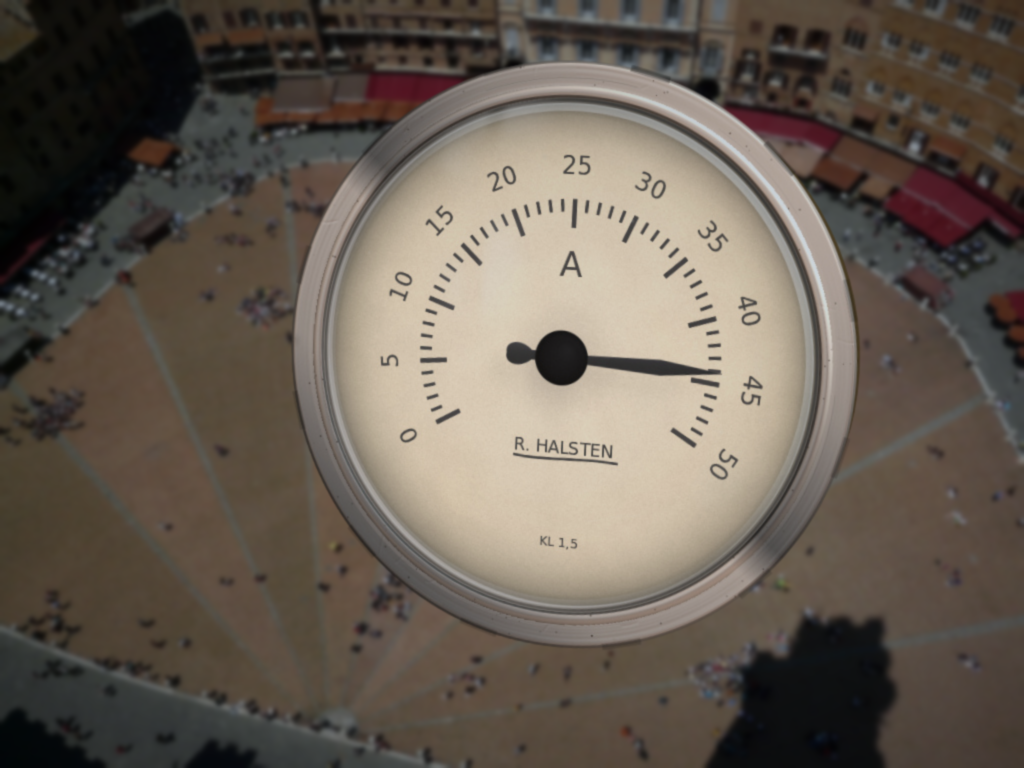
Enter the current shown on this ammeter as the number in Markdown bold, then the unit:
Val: **44** A
